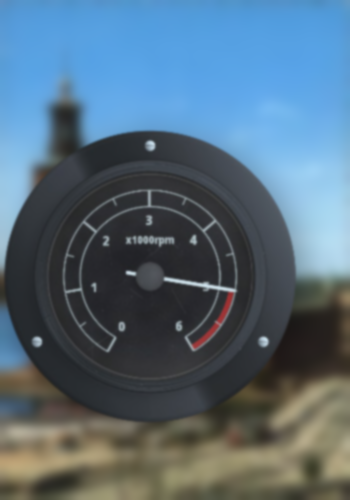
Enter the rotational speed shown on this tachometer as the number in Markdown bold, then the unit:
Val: **5000** rpm
